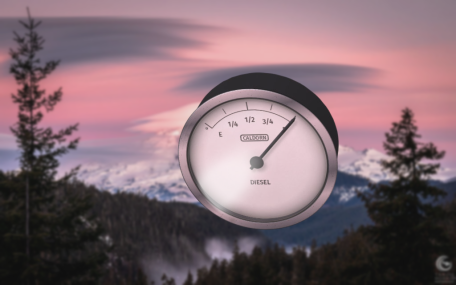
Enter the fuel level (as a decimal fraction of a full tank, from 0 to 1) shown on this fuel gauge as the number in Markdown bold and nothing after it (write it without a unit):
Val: **1**
